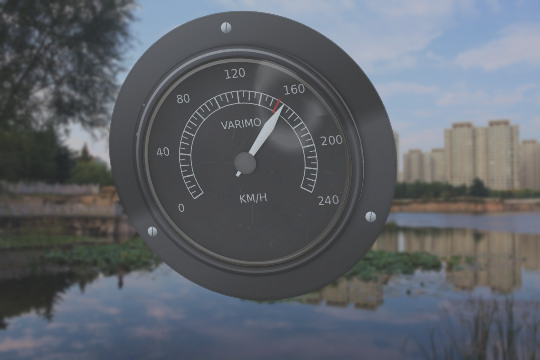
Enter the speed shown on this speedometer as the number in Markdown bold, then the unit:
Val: **160** km/h
